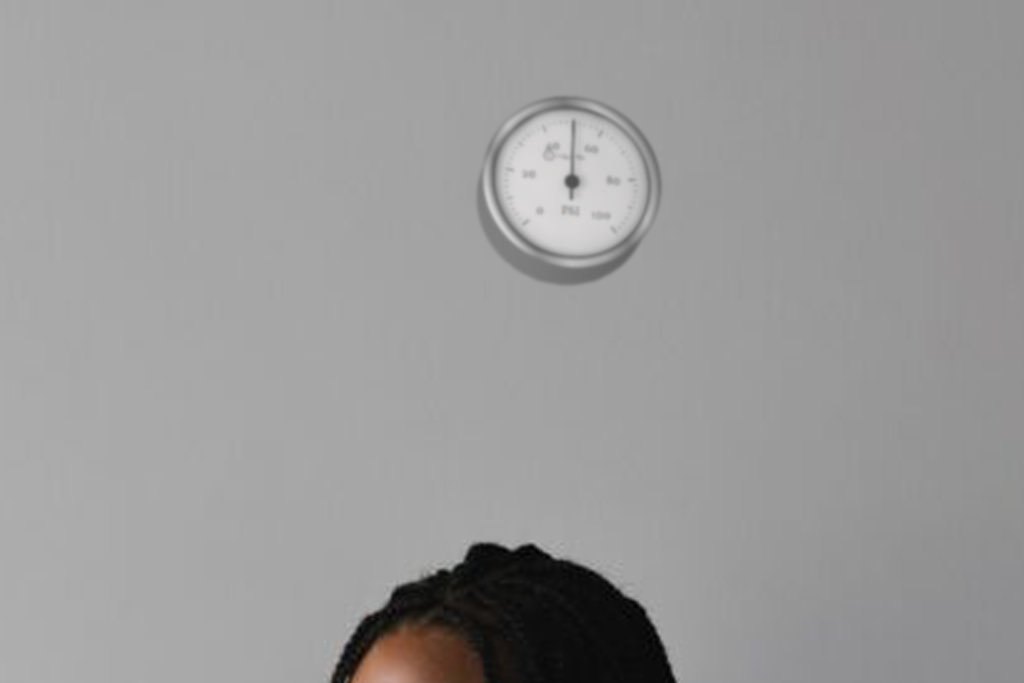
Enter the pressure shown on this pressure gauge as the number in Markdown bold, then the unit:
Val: **50** psi
